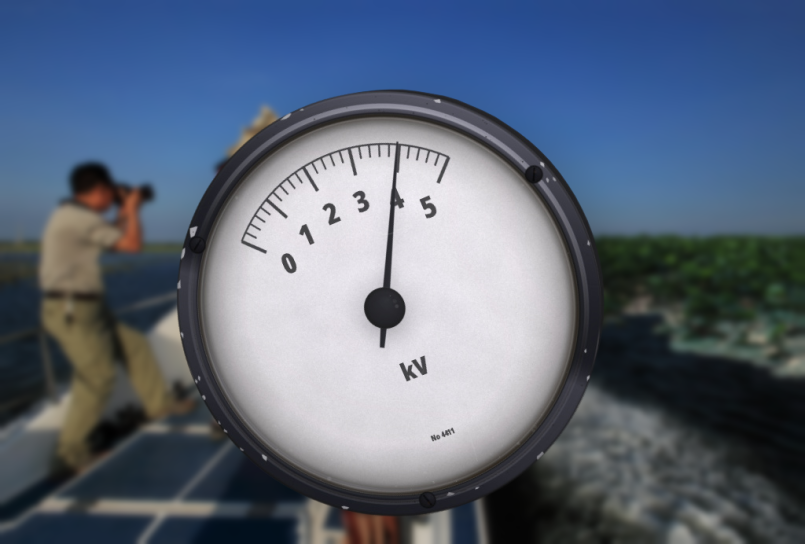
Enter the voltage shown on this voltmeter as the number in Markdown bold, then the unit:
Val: **4** kV
